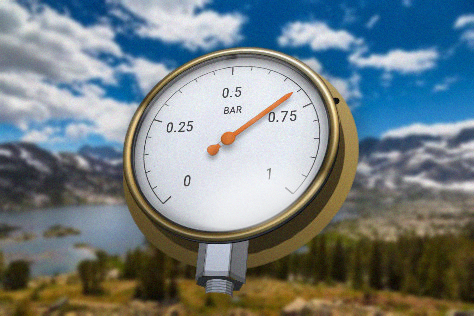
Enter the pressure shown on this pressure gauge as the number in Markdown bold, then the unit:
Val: **0.7** bar
